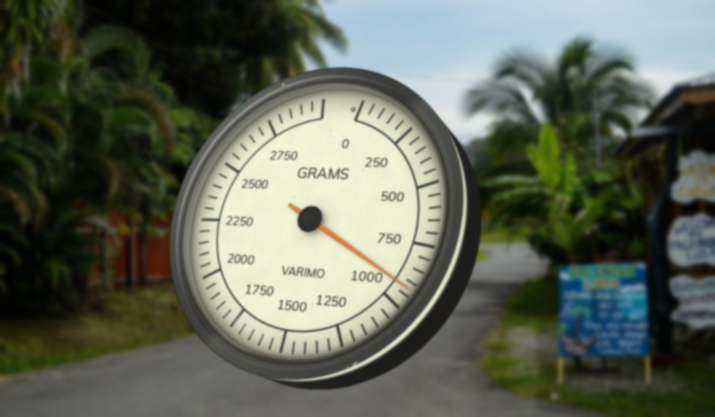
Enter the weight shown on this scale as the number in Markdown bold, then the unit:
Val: **925** g
